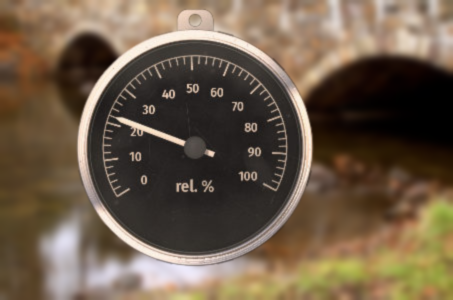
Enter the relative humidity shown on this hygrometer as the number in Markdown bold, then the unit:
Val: **22** %
